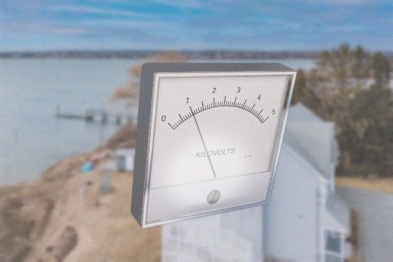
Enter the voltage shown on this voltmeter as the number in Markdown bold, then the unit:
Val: **1** kV
